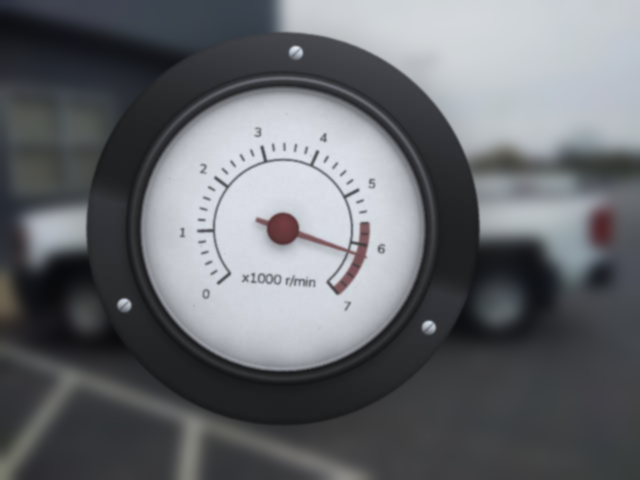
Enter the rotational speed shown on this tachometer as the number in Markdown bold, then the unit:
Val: **6200** rpm
